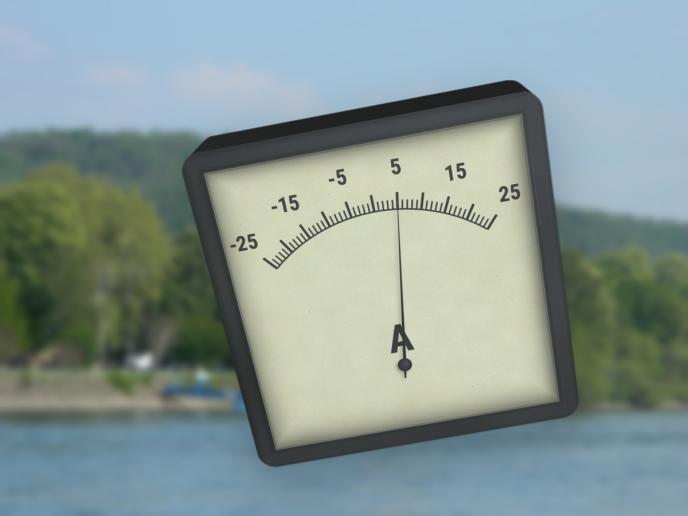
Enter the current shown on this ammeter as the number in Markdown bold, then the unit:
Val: **5** A
